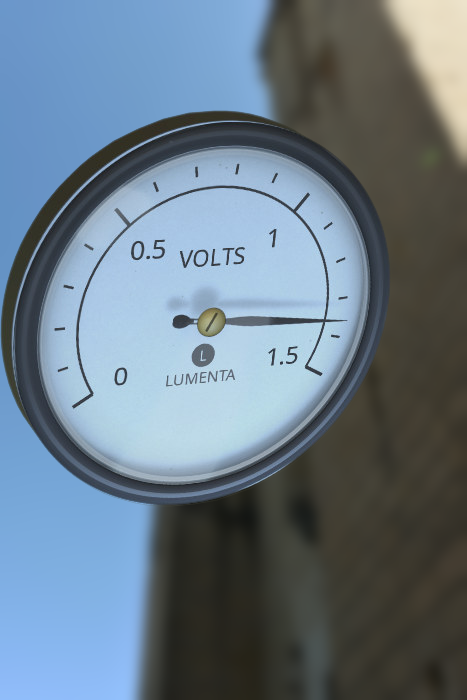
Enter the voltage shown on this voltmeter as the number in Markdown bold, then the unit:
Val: **1.35** V
